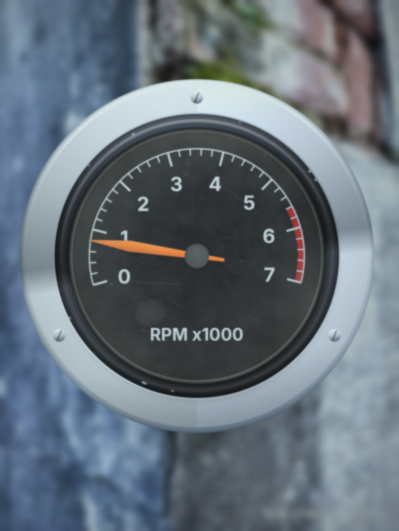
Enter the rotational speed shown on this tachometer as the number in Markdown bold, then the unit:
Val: **800** rpm
